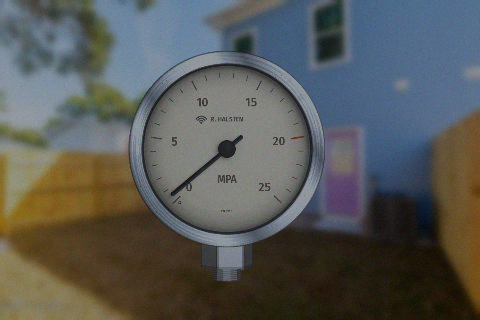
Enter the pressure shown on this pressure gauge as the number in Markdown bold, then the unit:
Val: **0.5** MPa
